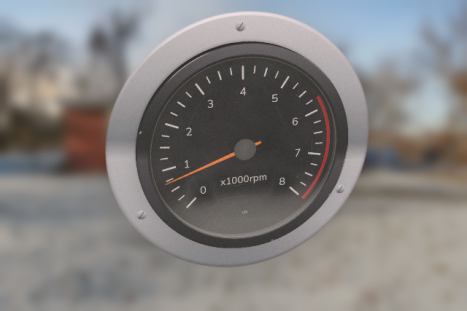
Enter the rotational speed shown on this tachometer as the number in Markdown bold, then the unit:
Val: **750** rpm
